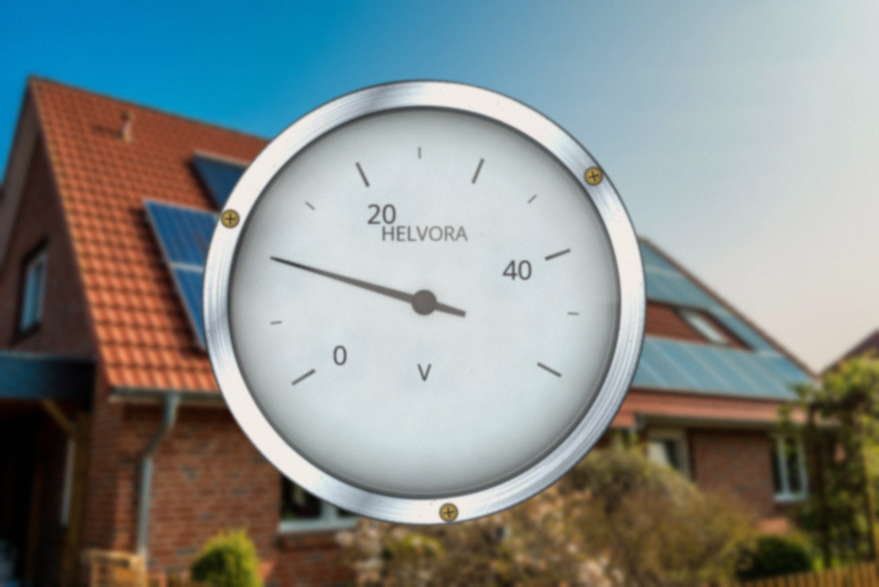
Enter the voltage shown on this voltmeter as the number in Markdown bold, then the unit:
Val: **10** V
